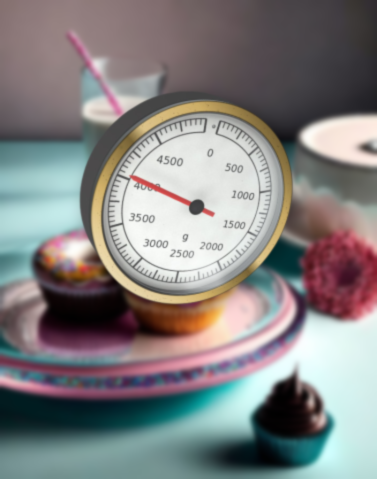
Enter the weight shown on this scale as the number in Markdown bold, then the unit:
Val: **4050** g
